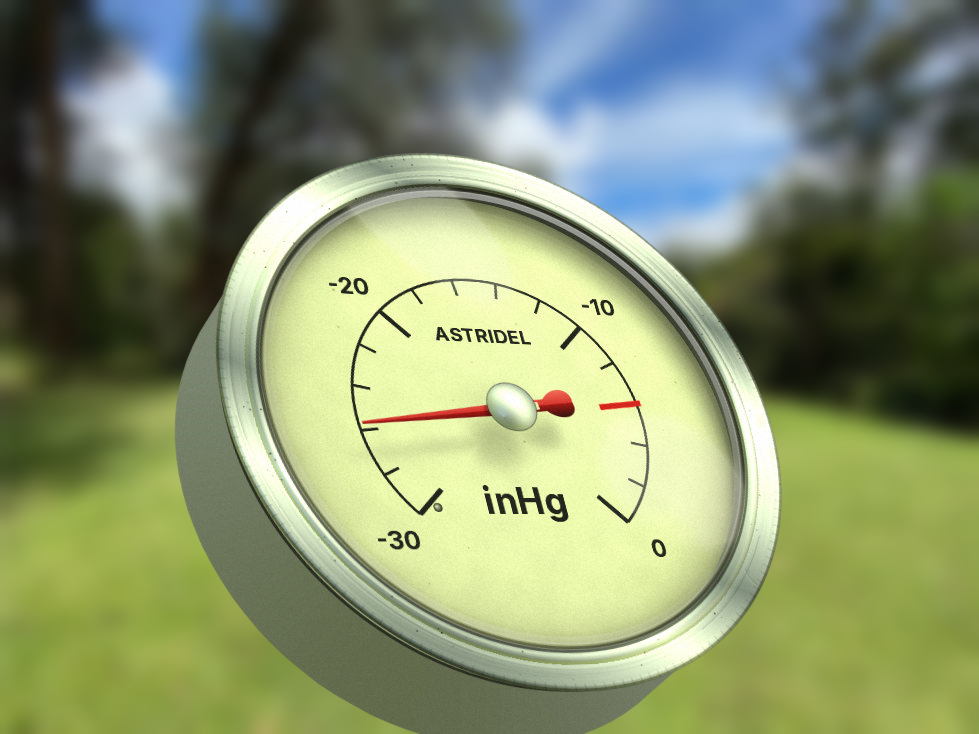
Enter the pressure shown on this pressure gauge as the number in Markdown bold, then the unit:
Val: **-26** inHg
